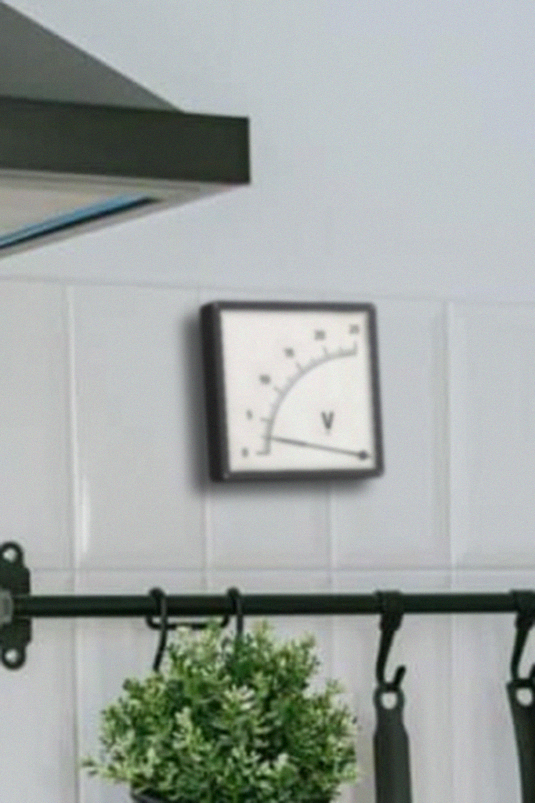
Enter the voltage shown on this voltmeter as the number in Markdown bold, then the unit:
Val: **2.5** V
